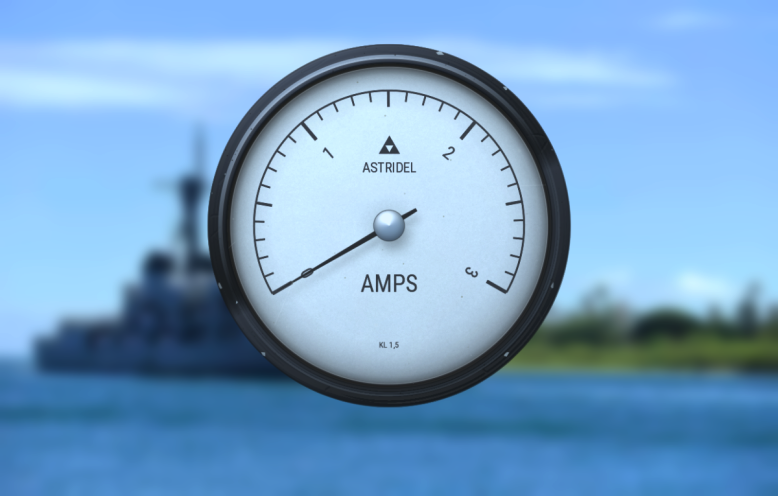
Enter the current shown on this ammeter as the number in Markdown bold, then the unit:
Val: **0** A
